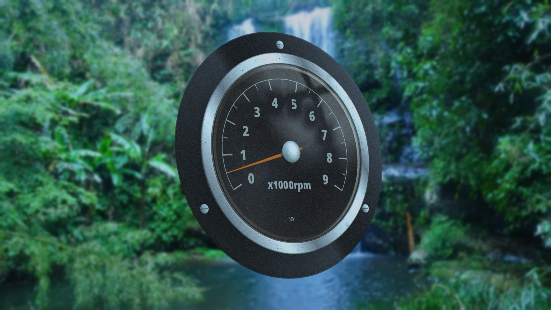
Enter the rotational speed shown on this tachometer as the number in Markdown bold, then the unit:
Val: **500** rpm
